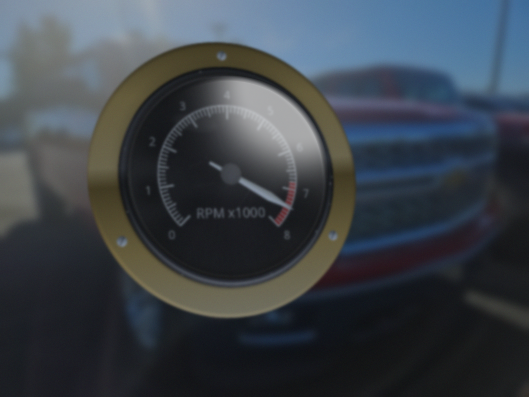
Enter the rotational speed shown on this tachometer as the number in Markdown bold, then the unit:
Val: **7500** rpm
